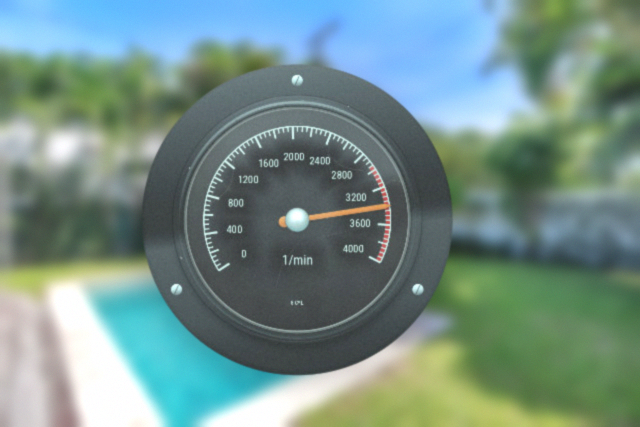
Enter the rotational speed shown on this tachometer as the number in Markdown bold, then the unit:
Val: **3400** rpm
